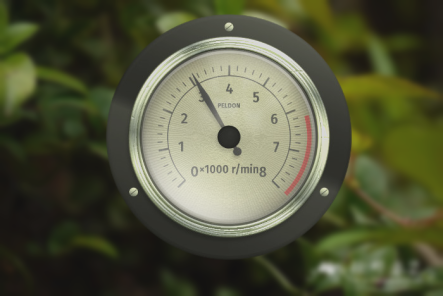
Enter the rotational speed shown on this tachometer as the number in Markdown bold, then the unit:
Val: **3100** rpm
